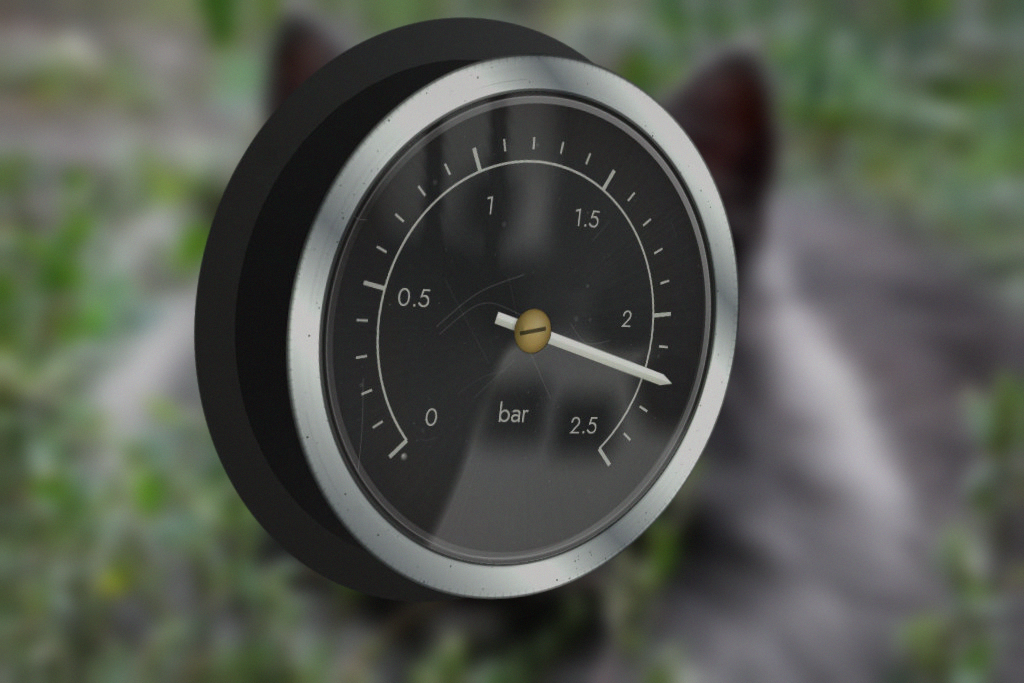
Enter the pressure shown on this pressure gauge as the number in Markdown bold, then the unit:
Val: **2.2** bar
